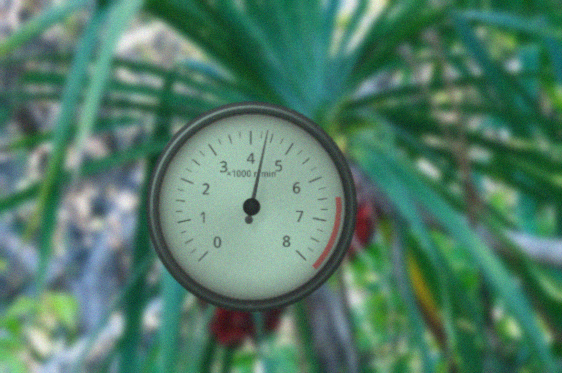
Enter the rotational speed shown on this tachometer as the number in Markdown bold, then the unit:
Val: **4375** rpm
